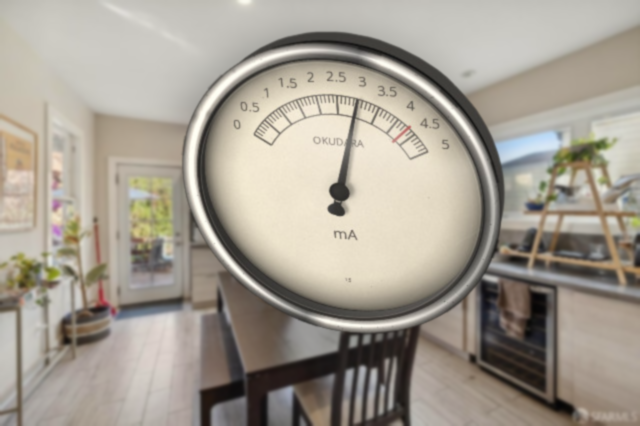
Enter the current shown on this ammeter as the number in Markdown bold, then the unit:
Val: **3** mA
